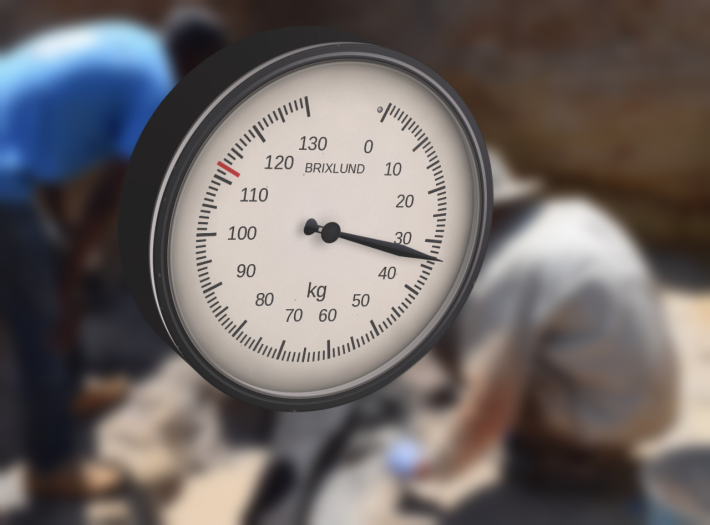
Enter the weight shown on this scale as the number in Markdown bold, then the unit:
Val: **33** kg
